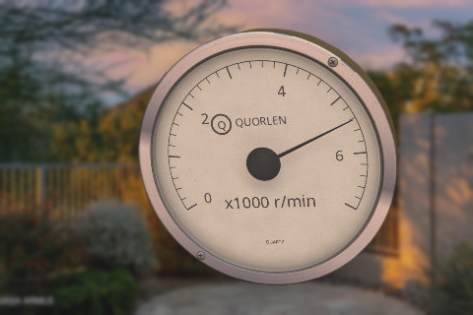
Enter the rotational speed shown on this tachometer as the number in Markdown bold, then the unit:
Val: **5400** rpm
